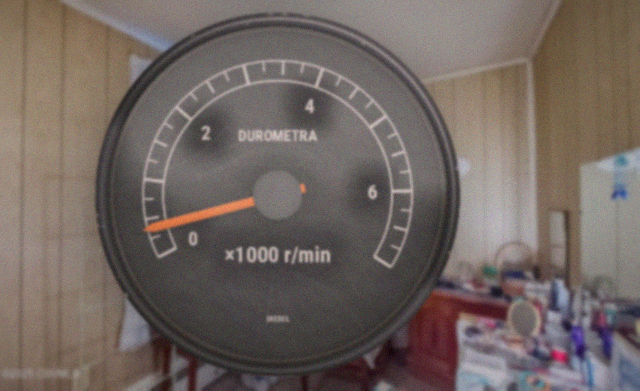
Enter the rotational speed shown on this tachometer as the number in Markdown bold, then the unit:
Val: **375** rpm
